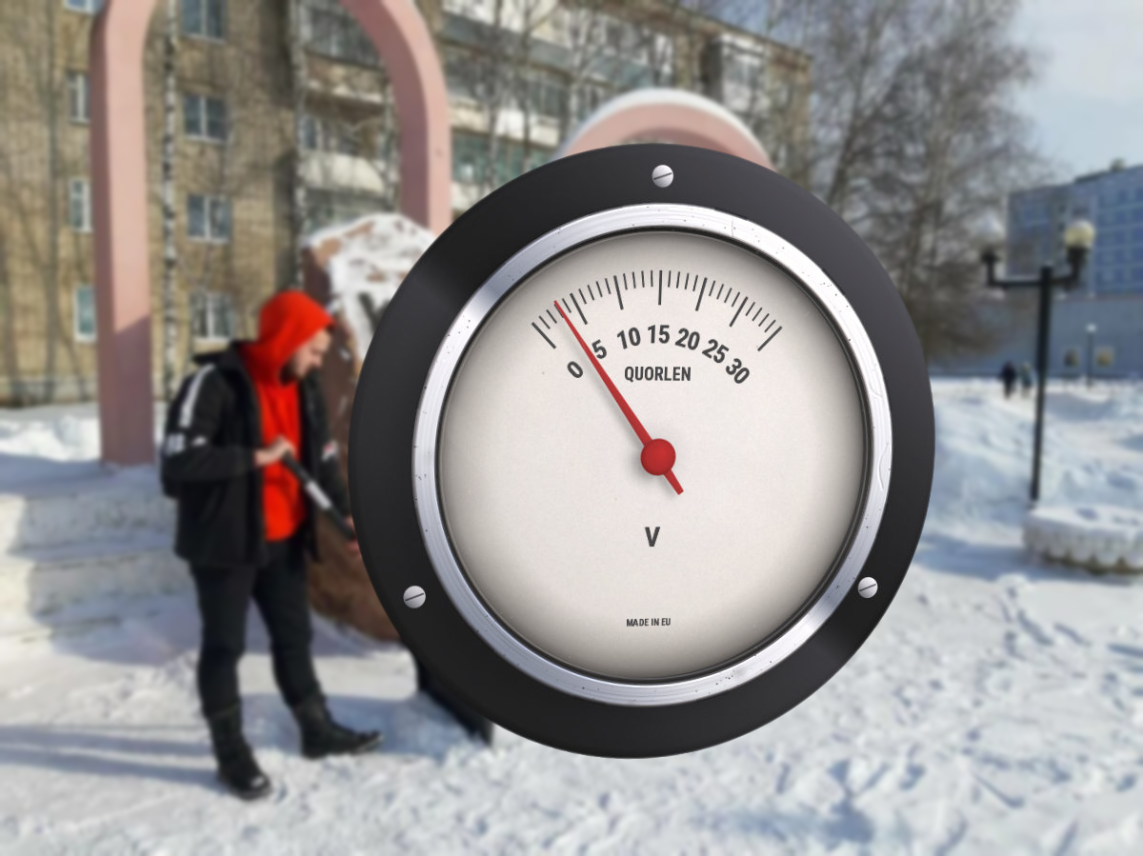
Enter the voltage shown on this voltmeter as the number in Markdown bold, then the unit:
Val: **3** V
